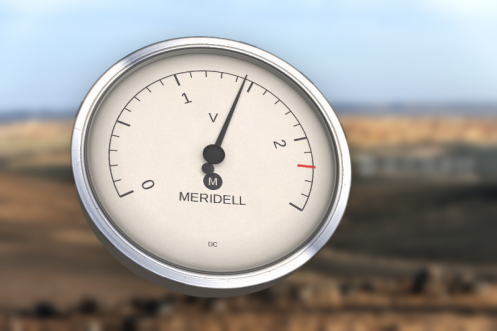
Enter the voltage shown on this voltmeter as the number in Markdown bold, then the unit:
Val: **1.45** V
